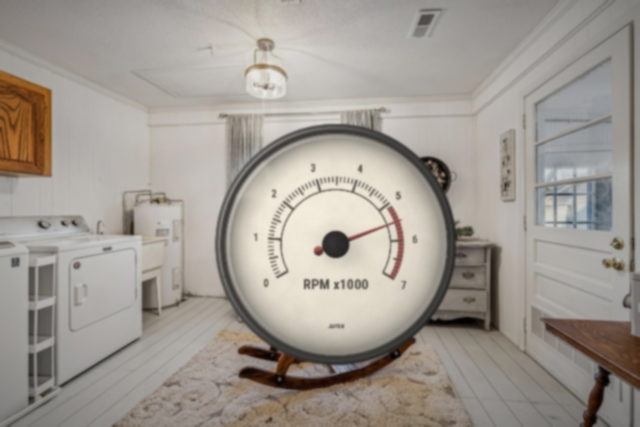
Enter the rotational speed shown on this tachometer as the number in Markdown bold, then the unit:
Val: **5500** rpm
